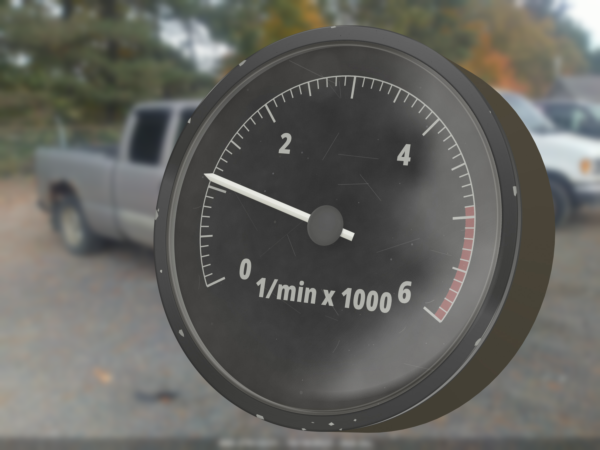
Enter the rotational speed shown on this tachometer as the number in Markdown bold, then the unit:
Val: **1100** rpm
